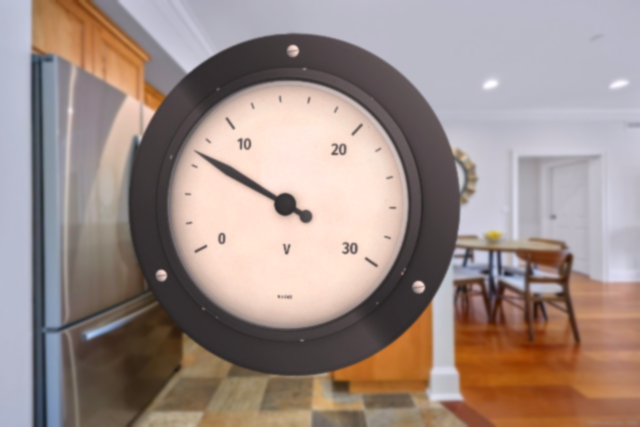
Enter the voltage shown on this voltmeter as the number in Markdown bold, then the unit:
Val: **7** V
